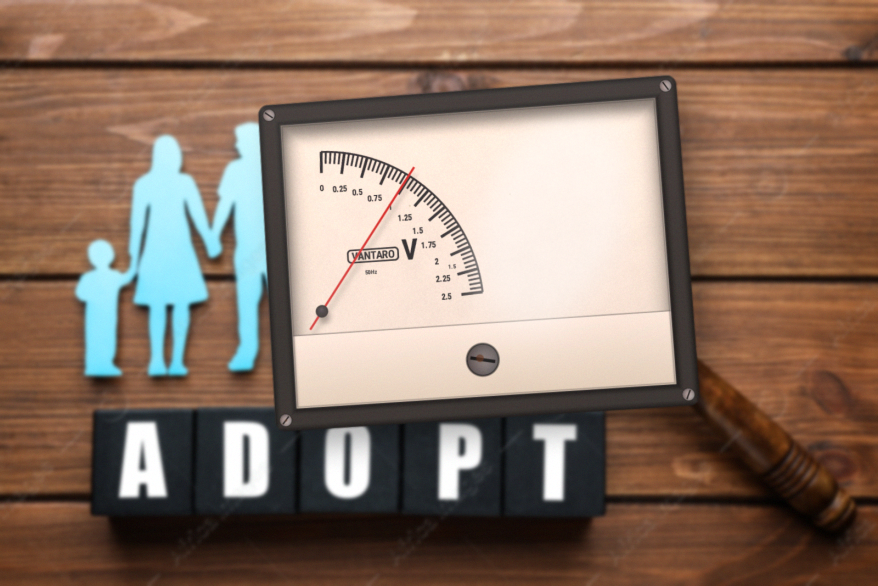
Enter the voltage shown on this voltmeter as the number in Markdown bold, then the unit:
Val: **1** V
